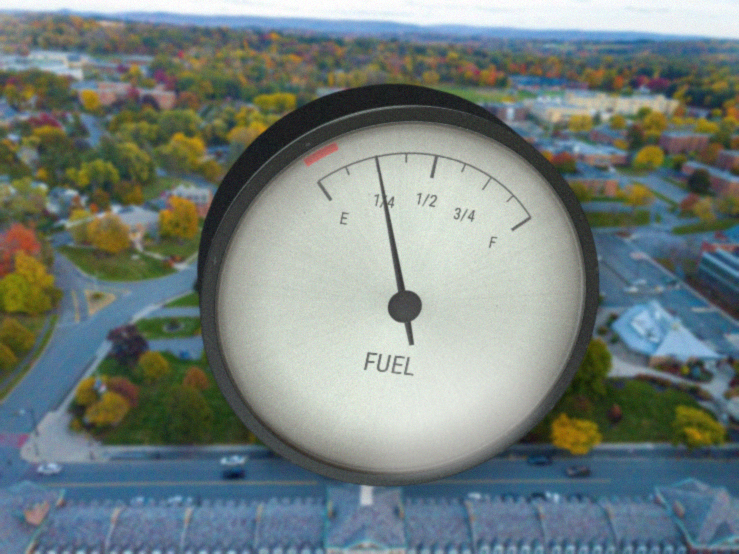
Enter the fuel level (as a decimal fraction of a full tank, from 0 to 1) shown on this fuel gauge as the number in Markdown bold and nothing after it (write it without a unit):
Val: **0.25**
